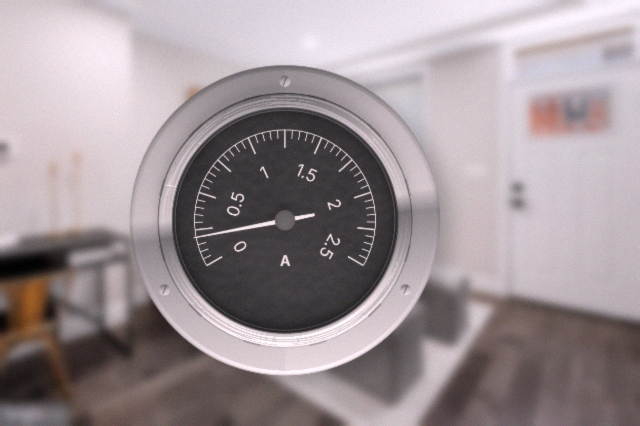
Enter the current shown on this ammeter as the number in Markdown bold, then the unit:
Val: **0.2** A
